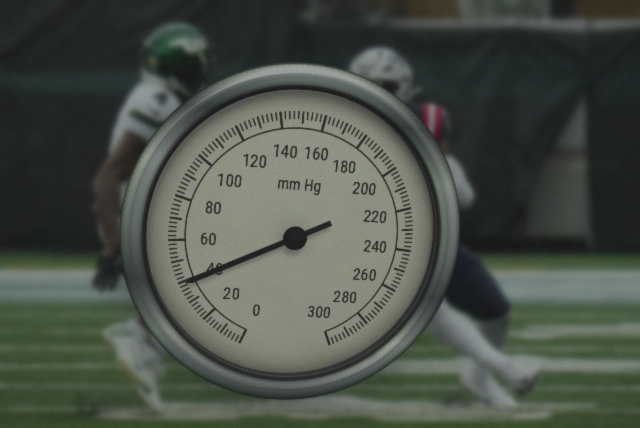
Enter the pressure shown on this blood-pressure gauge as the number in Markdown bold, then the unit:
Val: **40** mmHg
